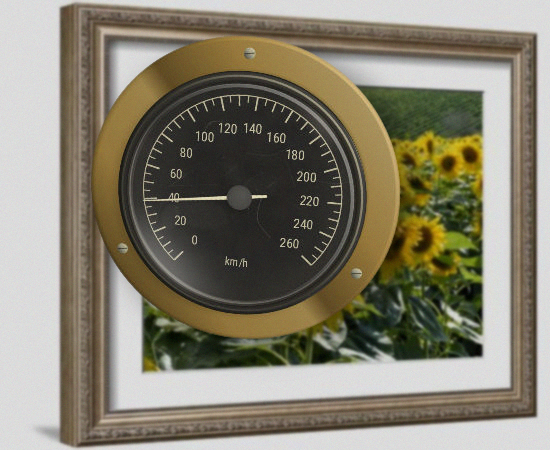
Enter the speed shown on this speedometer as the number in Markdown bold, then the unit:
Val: **40** km/h
